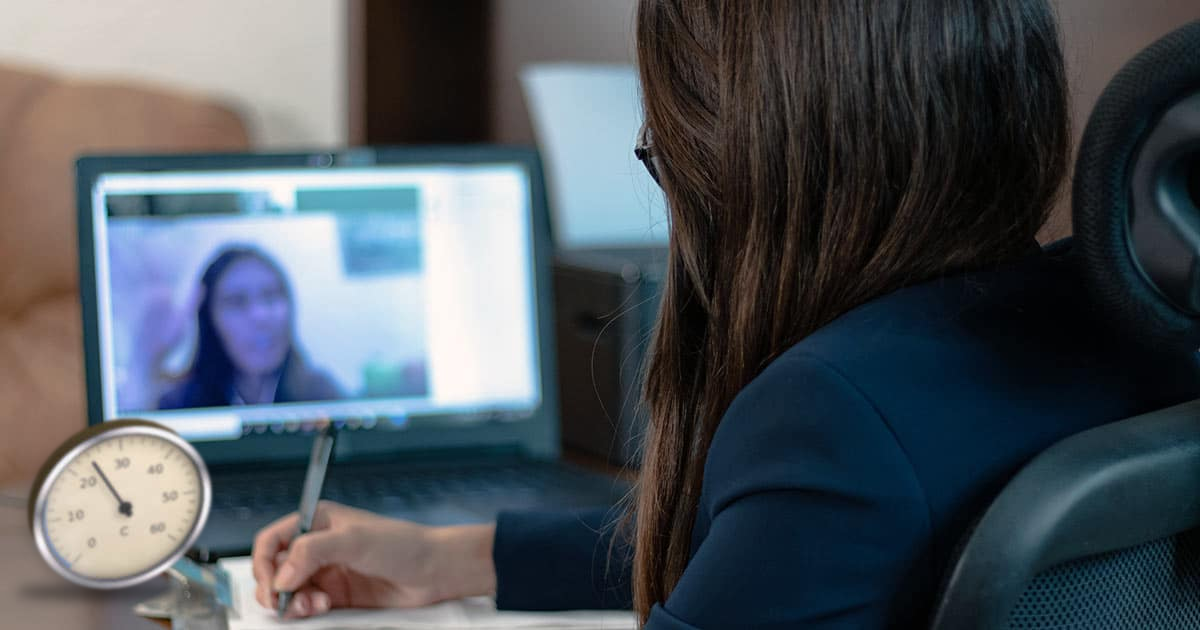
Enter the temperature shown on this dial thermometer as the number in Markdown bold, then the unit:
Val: **24** °C
